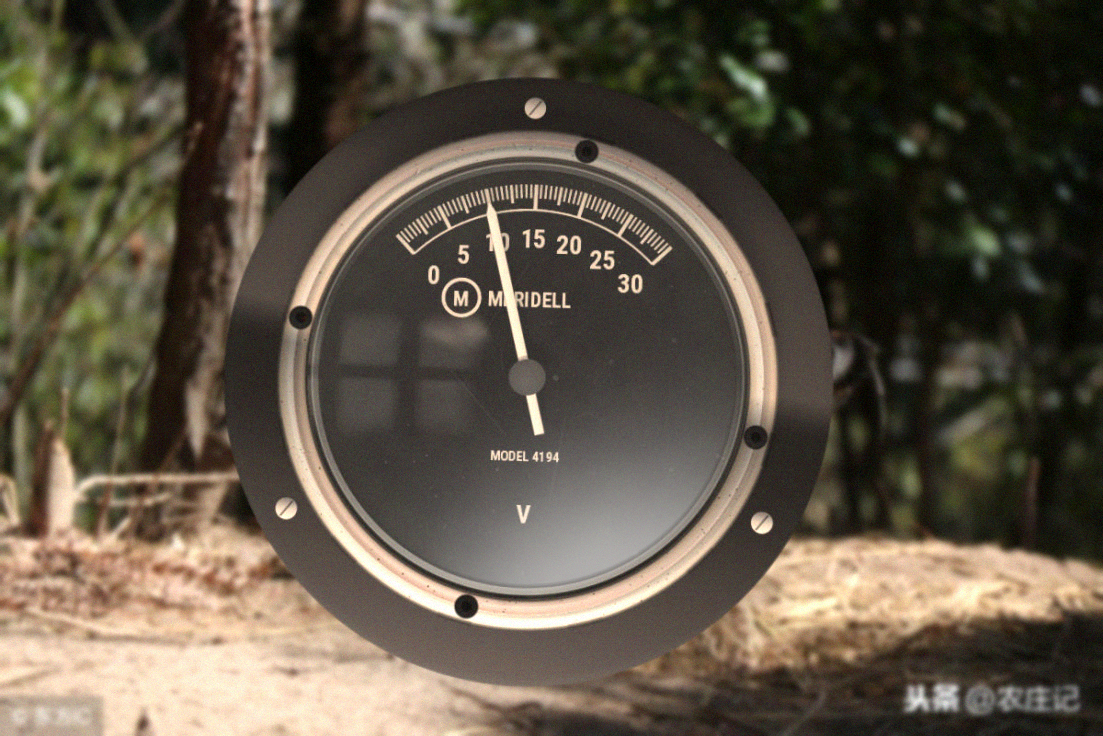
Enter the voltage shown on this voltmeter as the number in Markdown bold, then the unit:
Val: **10** V
